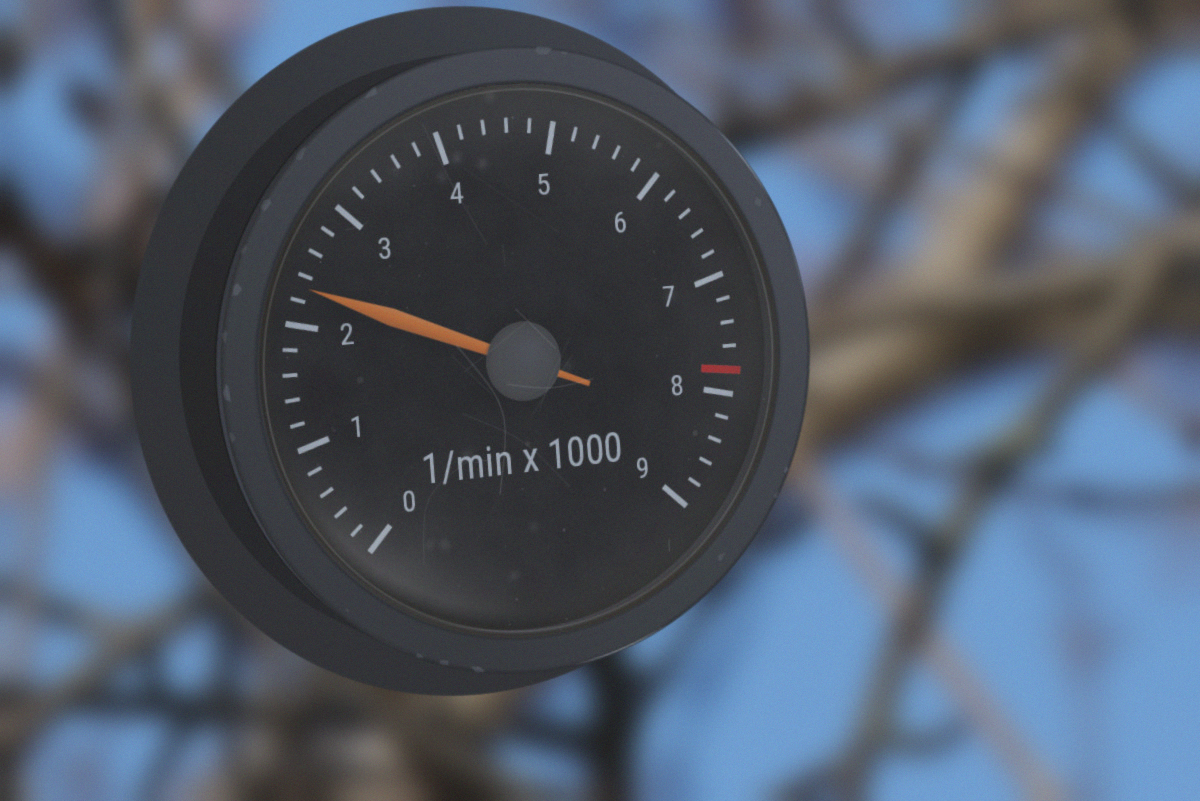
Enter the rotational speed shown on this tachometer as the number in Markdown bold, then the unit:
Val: **2300** rpm
